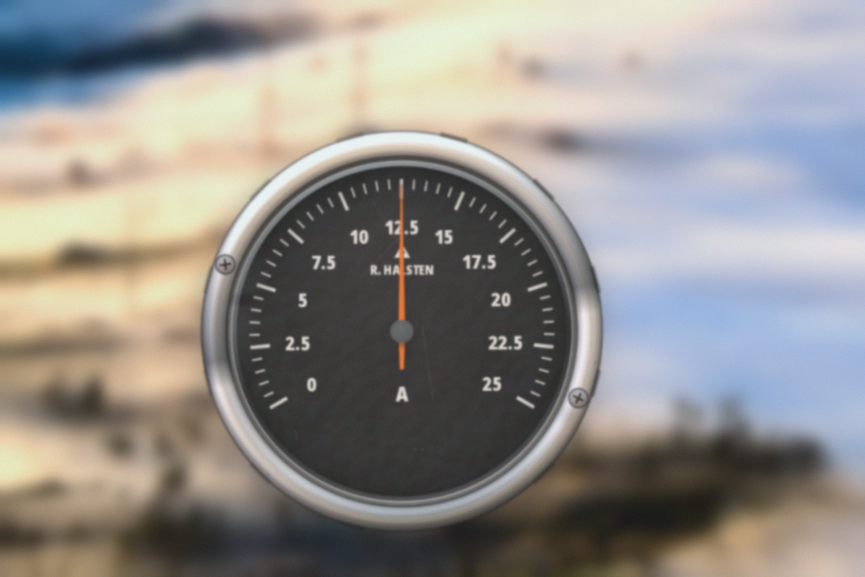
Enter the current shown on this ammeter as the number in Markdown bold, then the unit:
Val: **12.5** A
